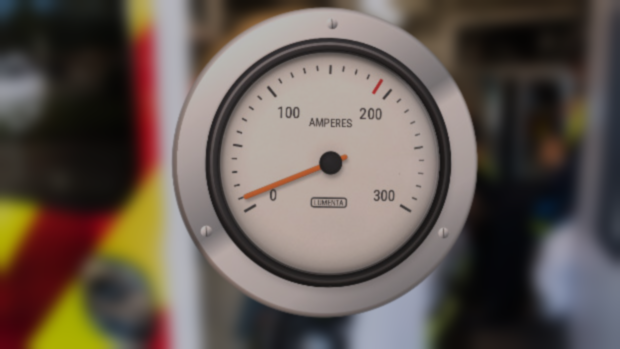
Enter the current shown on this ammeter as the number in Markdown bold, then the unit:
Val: **10** A
